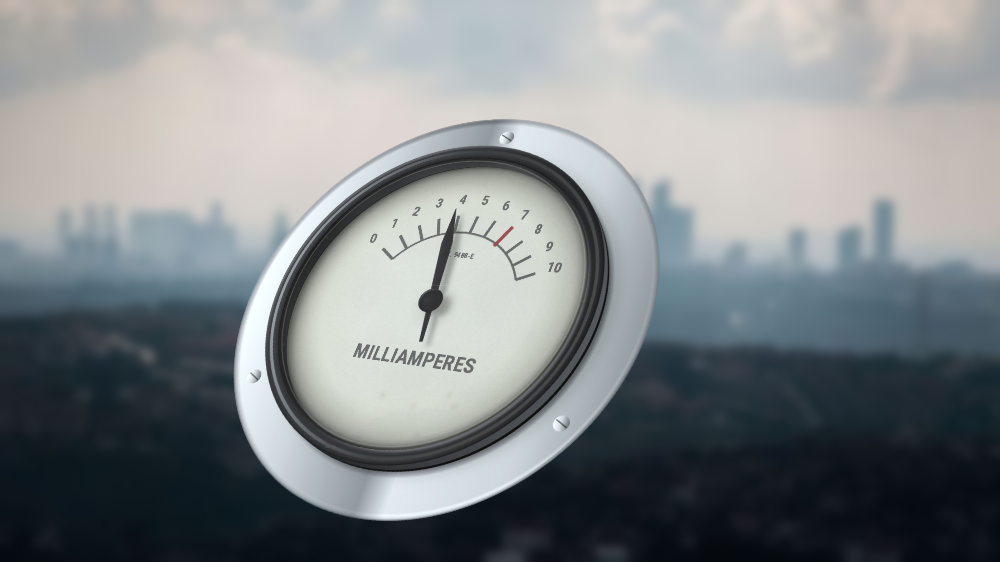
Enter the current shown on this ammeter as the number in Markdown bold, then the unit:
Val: **4** mA
